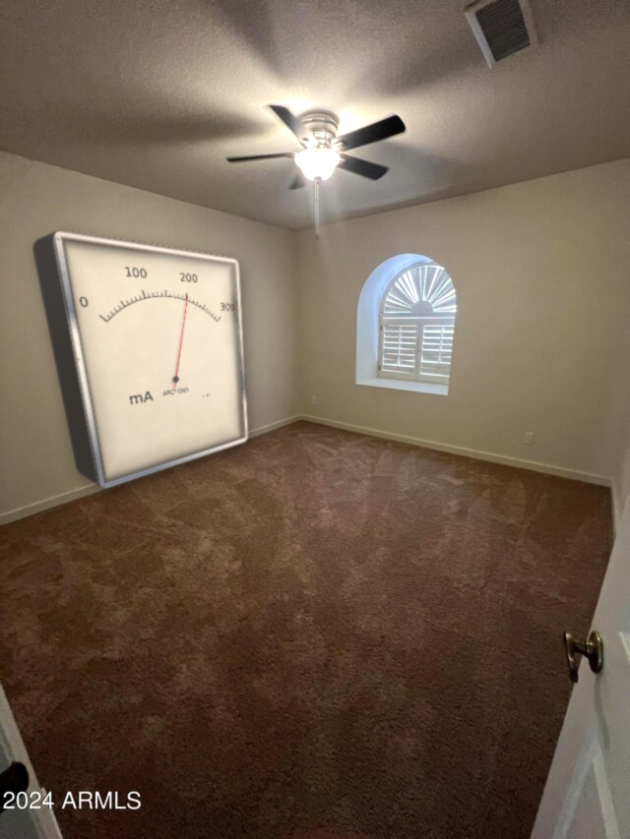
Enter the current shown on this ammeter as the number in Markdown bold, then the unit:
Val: **200** mA
